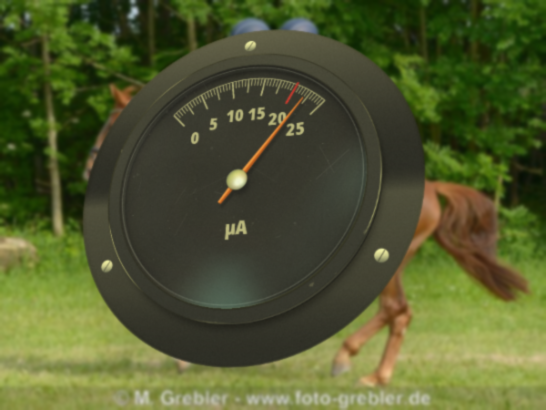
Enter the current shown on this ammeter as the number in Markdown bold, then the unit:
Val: **22.5** µA
